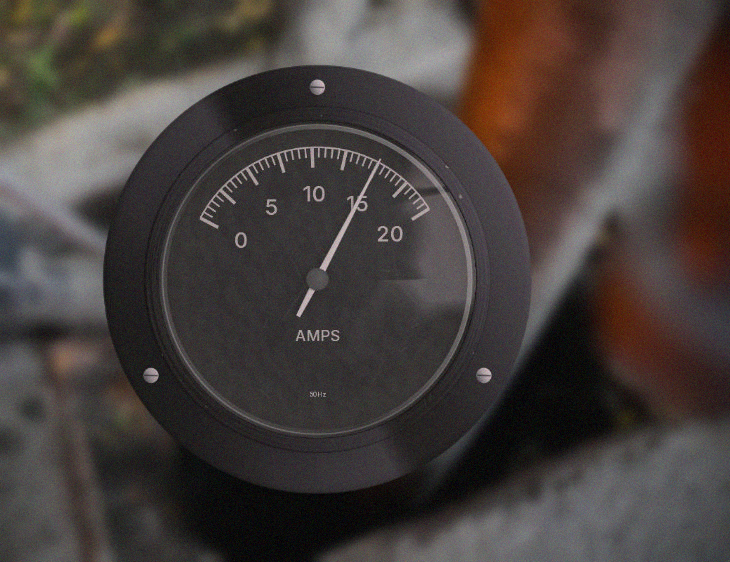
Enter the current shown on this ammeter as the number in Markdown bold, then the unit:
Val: **15** A
